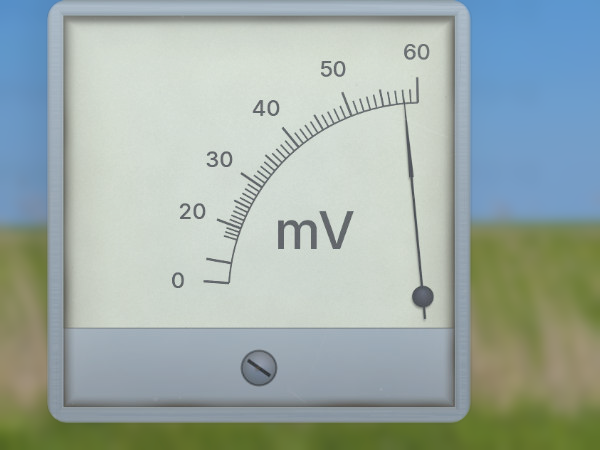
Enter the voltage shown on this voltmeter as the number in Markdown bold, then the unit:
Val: **58** mV
